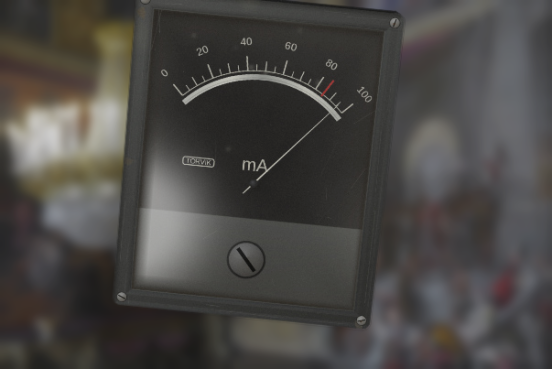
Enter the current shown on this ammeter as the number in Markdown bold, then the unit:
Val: **95** mA
